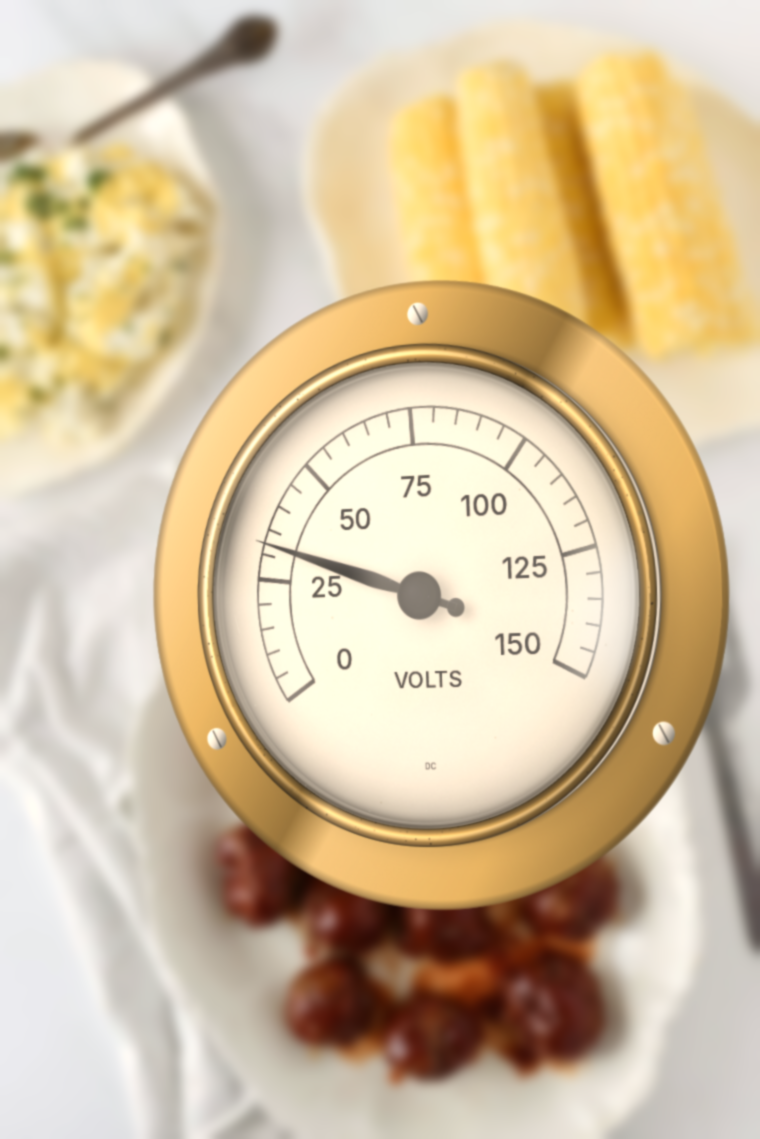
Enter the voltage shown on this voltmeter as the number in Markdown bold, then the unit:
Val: **32.5** V
